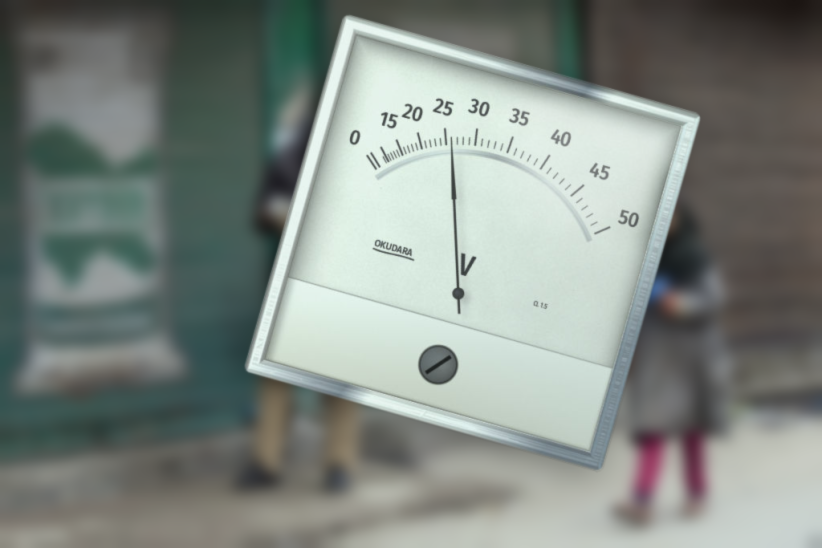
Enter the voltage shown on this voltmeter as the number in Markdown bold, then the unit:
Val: **26** V
